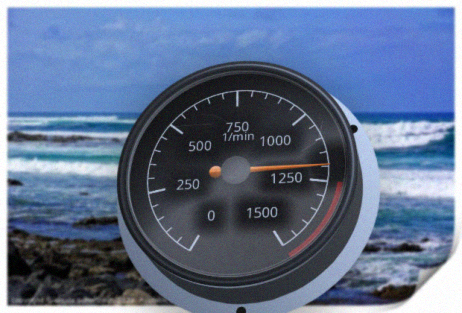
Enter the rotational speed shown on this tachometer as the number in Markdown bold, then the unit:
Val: **1200** rpm
